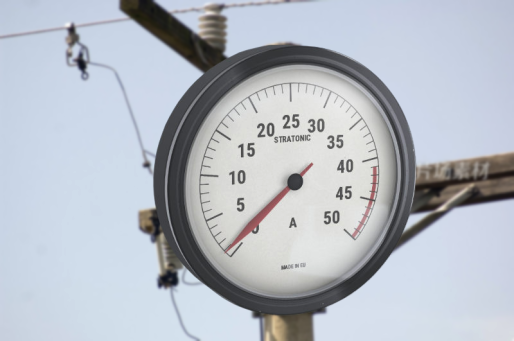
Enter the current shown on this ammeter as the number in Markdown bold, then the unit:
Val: **1** A
